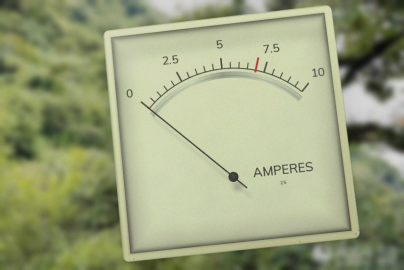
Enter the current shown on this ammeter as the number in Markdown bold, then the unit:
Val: **0** A
